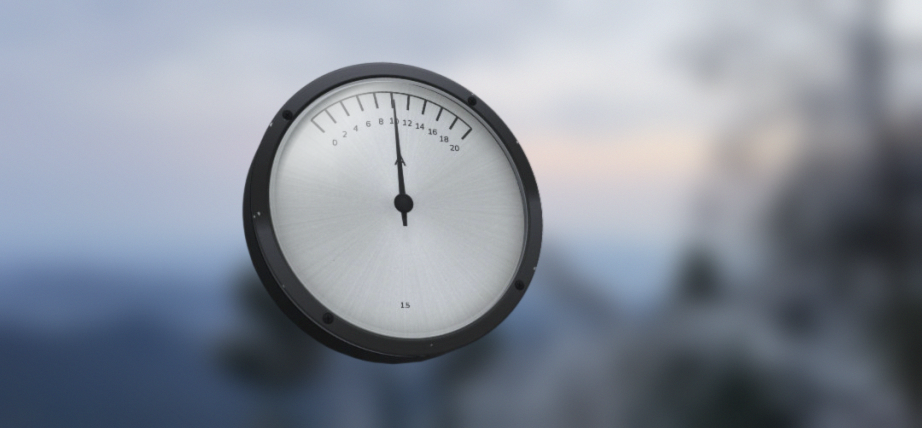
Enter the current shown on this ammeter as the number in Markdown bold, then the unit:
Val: **10** A
